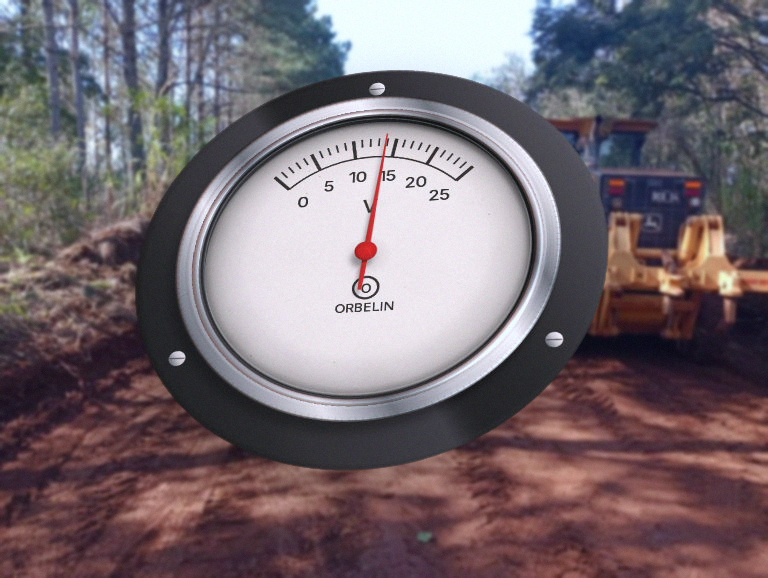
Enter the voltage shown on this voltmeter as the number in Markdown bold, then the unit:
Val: **14** V
